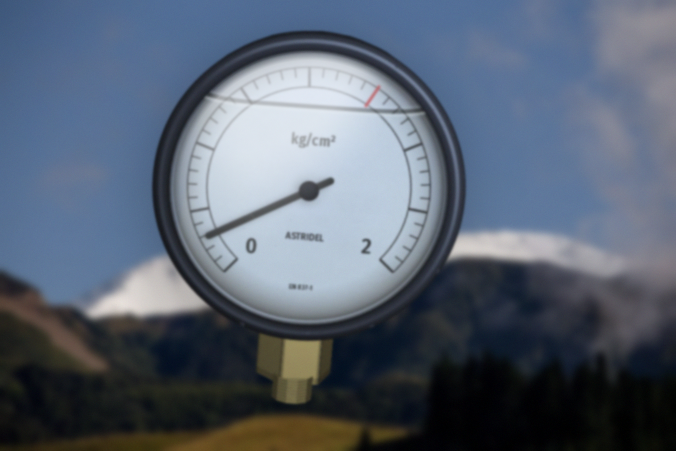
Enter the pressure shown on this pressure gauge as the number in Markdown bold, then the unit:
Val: **0.15** kg/cm²
